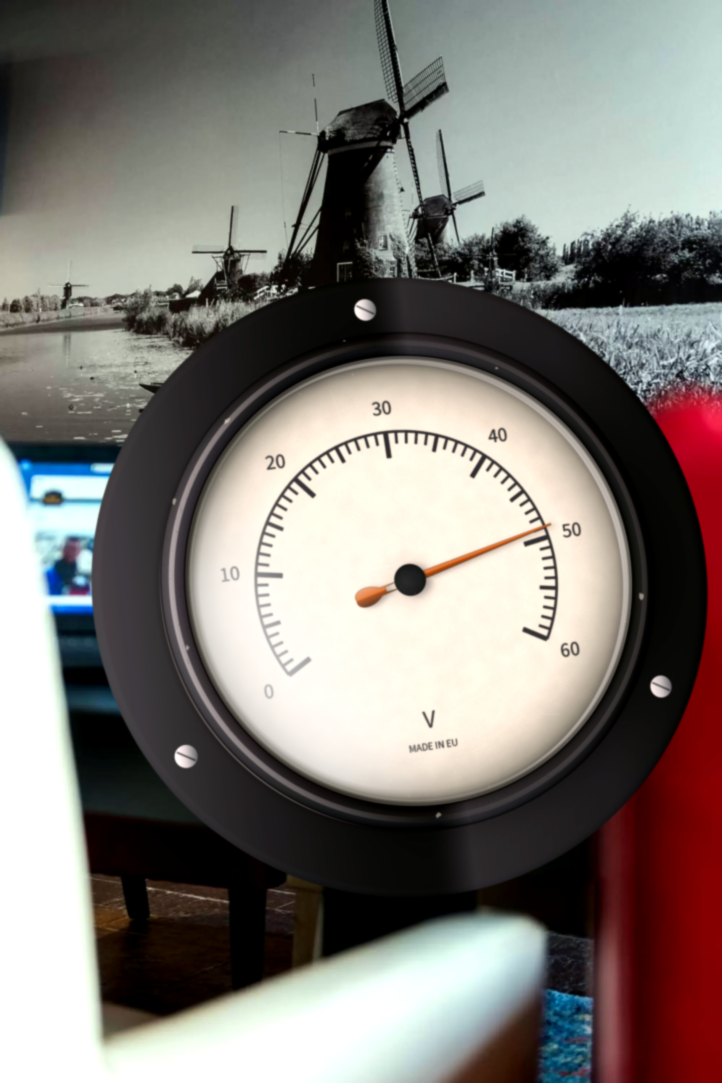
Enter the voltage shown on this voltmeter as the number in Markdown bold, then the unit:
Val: **49** V
